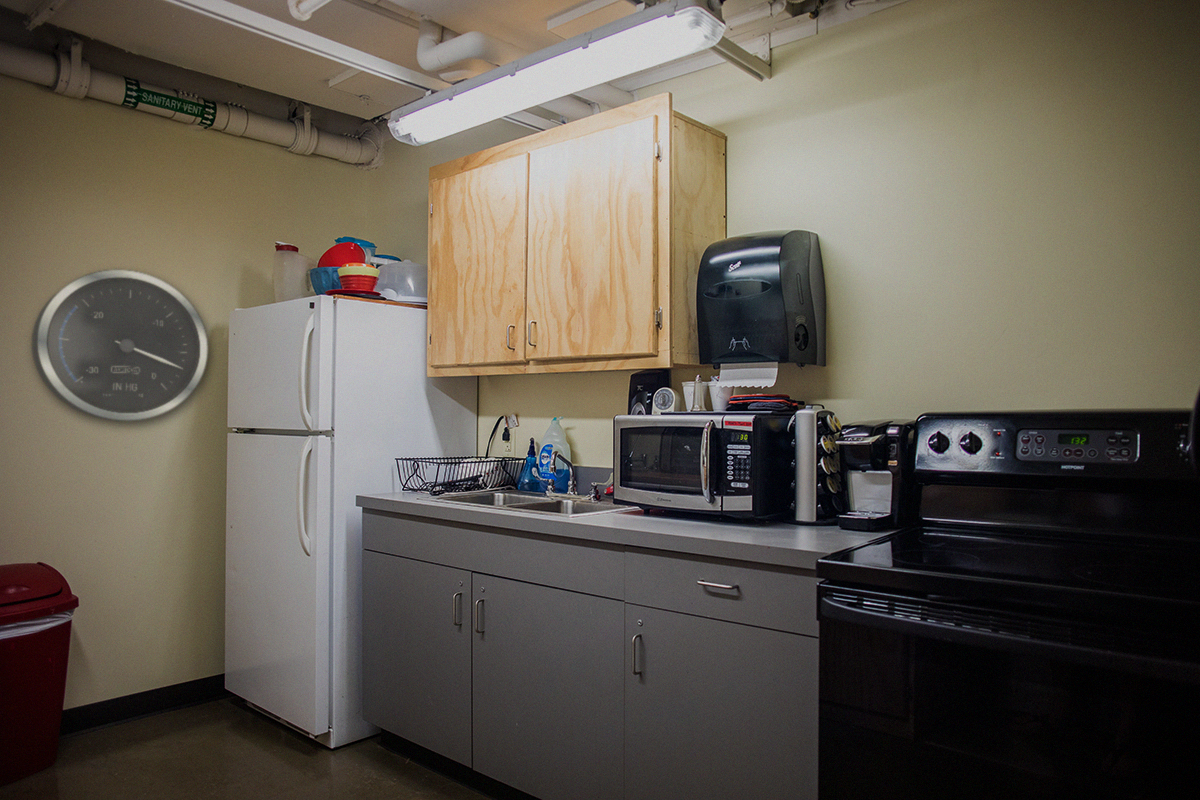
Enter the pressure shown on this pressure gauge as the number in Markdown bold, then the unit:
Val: **-3** inHg
